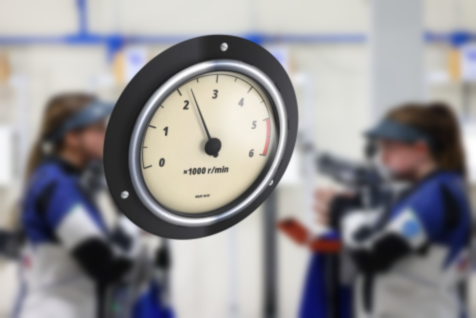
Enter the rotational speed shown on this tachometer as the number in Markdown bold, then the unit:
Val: **2250** rpm
